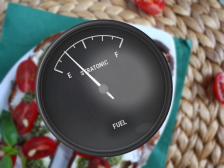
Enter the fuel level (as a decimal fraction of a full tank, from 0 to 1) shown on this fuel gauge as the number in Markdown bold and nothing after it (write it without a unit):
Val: **0.25**
